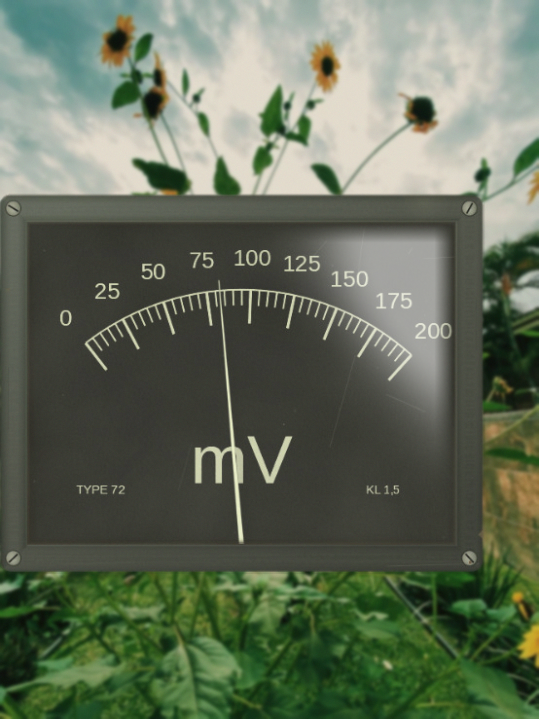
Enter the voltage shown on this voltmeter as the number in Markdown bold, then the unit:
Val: **82.5** mV
